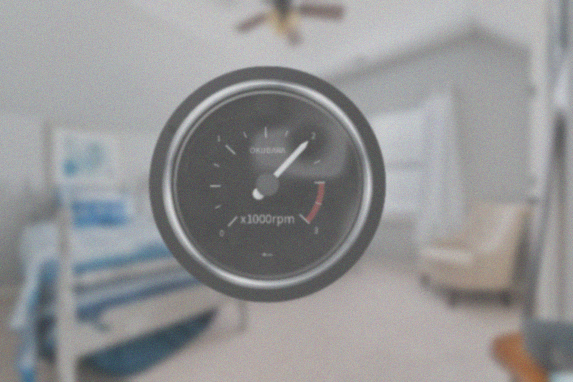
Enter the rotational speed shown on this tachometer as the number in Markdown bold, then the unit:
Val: **2000** rpm
